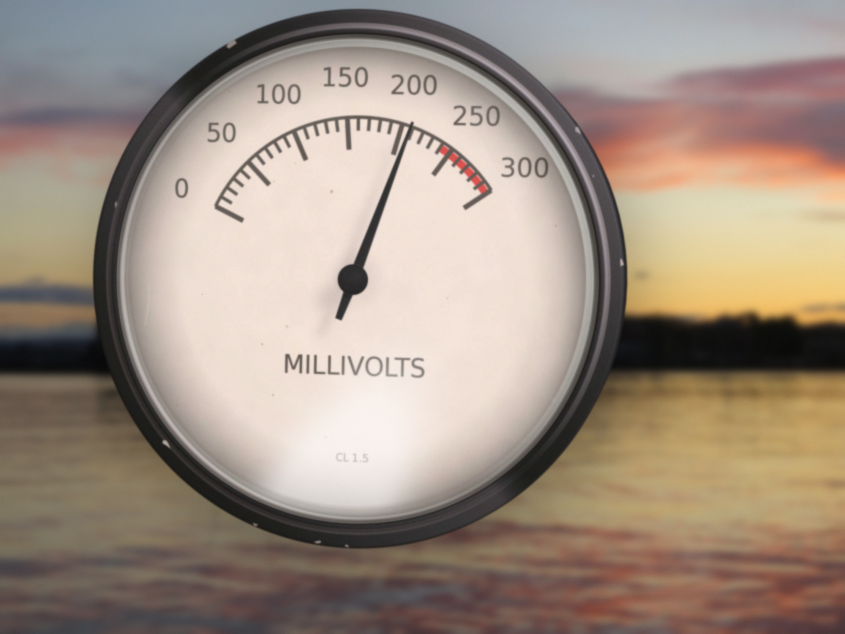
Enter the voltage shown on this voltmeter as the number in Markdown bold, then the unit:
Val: **210** mV
